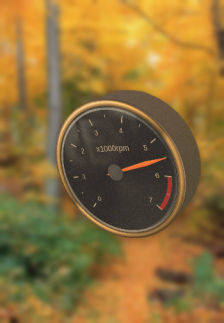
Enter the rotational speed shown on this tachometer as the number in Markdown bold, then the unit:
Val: **5500** rpm
